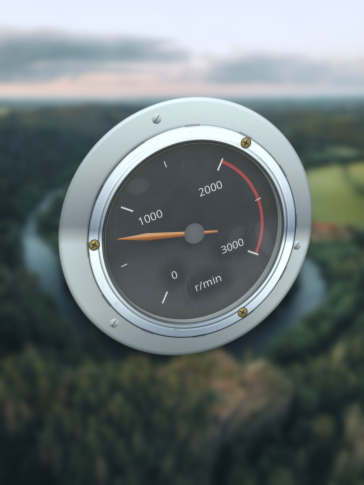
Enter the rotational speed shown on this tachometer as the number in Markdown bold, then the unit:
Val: **750** rpm
